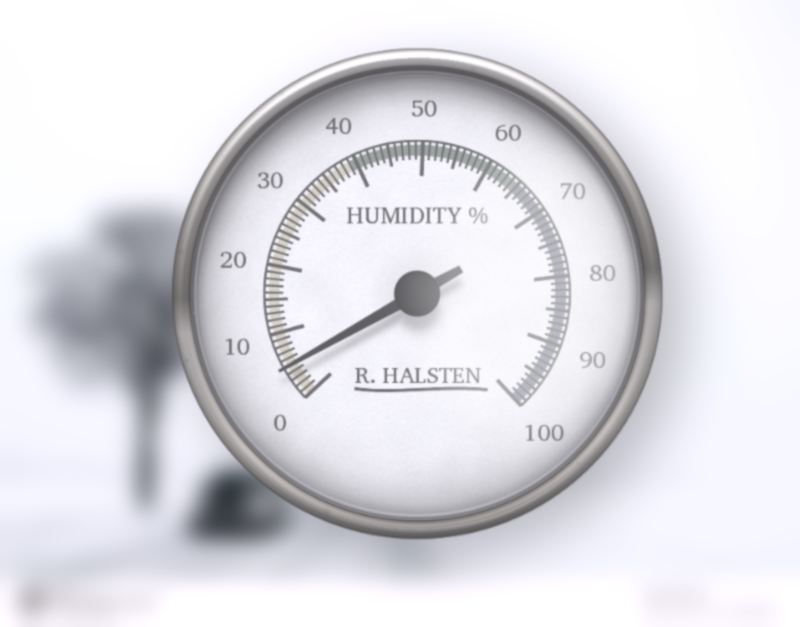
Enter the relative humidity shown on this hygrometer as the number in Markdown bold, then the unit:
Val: **5** %
